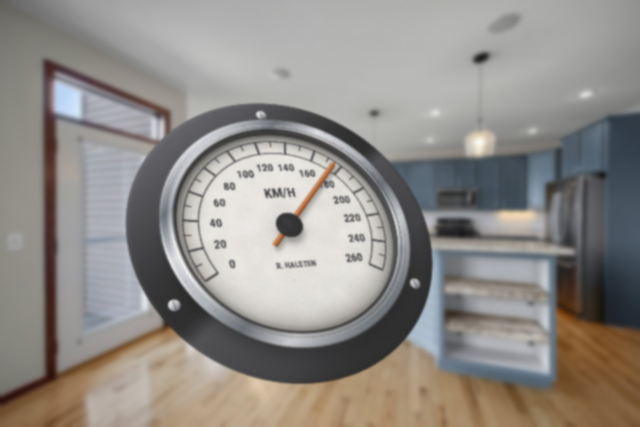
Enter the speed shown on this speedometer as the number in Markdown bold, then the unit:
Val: **175** km/h
